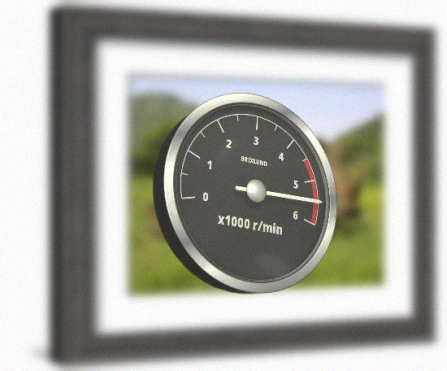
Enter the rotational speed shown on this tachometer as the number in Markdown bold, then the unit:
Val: **5500** rpm
